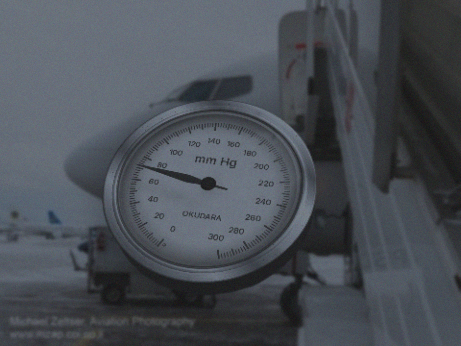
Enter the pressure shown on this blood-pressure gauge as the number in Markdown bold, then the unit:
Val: **70** mmHg
